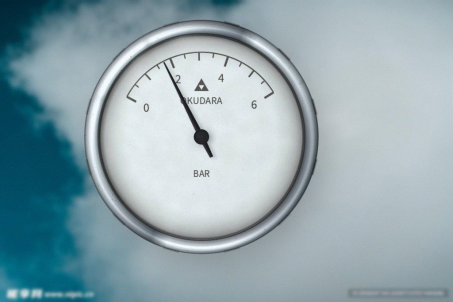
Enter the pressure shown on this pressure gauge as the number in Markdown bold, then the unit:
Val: **1.75** bar
